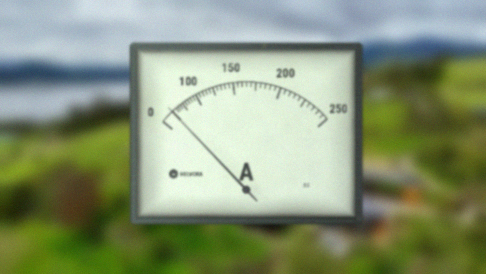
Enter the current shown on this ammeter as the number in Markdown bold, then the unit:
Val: **50** A
